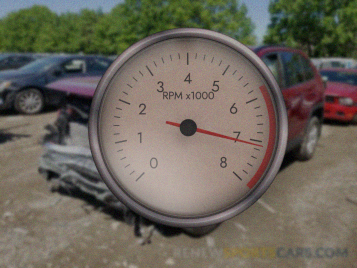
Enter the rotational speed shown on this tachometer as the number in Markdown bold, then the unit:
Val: **7100** rpm
